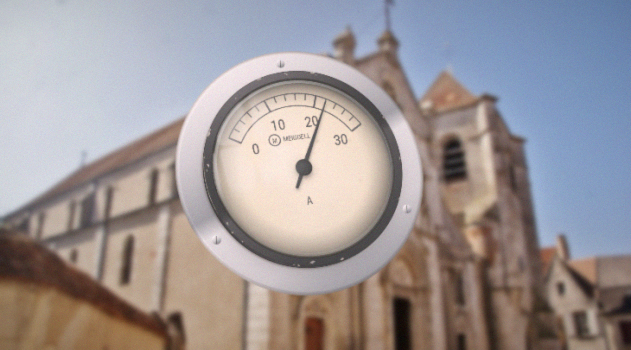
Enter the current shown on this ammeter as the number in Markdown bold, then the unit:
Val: **22** A
